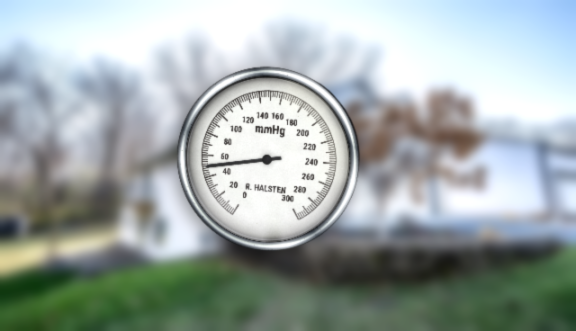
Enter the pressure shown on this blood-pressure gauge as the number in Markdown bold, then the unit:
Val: **50** mmHg
